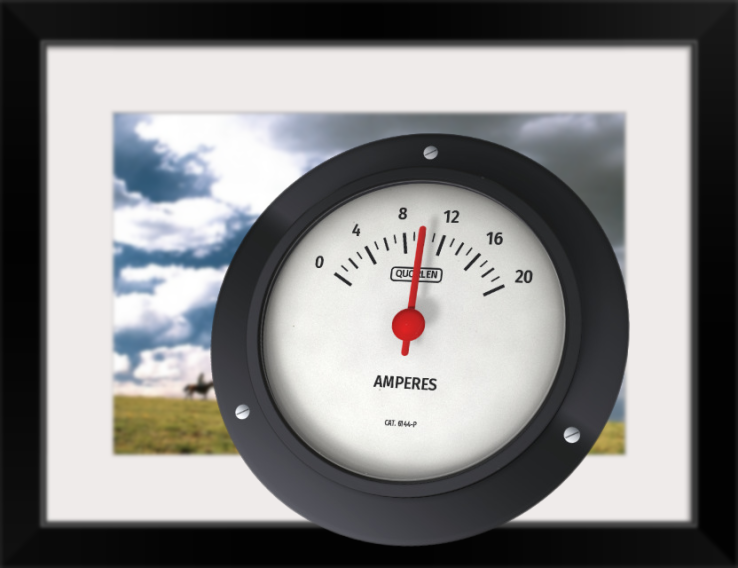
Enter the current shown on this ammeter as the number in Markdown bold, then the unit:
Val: **10** A
